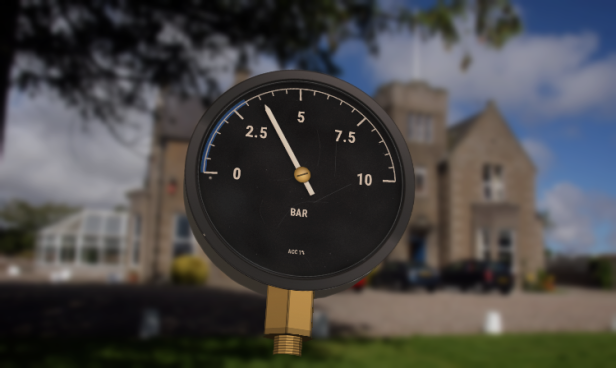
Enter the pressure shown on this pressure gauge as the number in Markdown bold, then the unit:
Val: **3.5** bar
